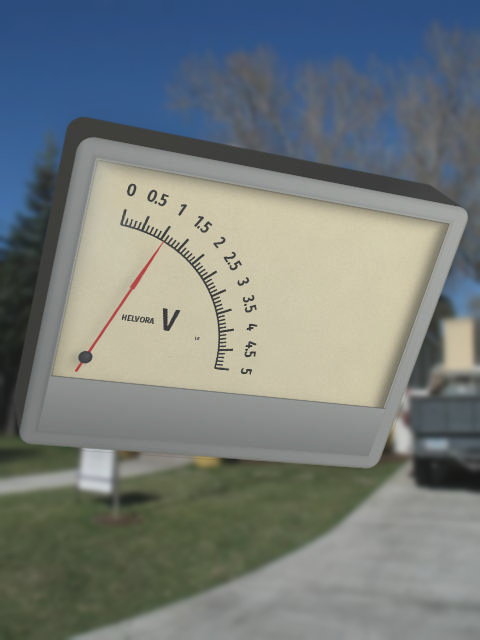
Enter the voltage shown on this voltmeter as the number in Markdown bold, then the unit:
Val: **1** V
